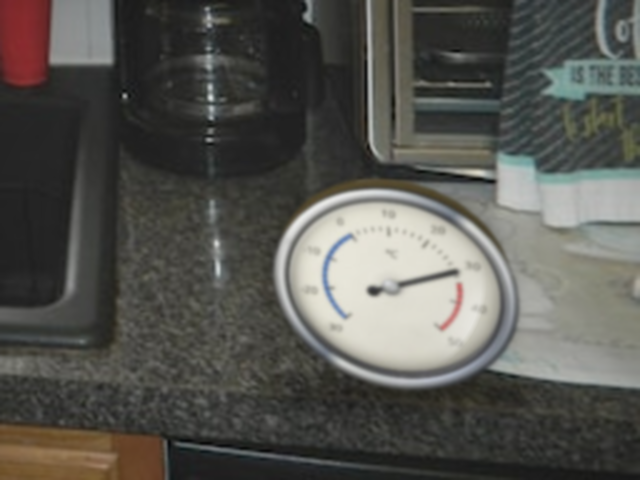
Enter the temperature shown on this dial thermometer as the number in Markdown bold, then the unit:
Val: **30** °C
